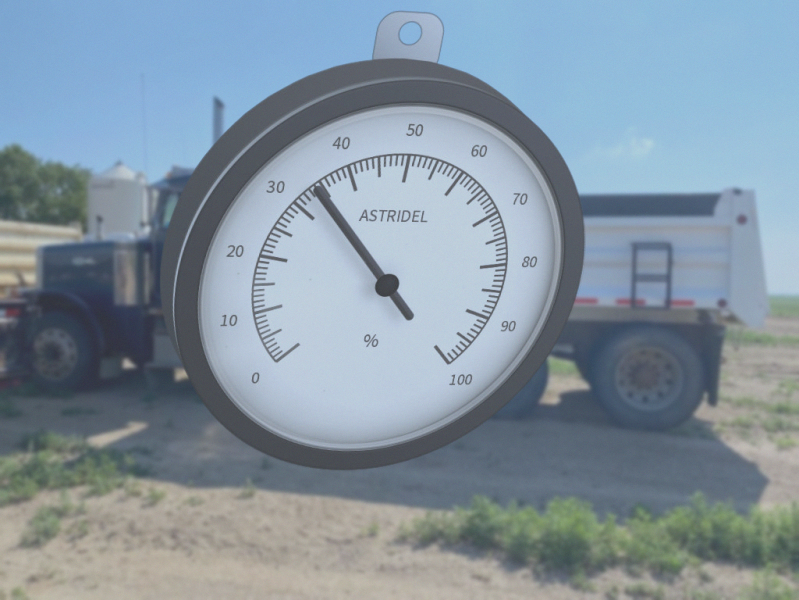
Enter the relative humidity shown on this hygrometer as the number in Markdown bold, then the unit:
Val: **34** %
